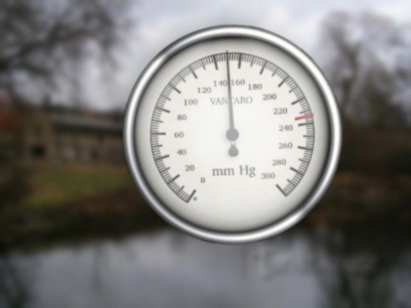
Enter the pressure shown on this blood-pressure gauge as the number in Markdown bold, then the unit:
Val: **150** mmHg
